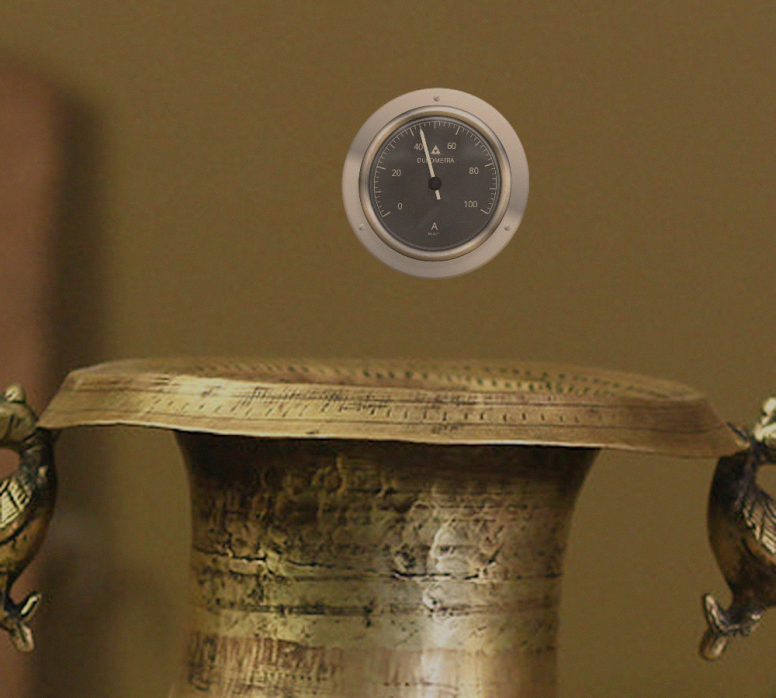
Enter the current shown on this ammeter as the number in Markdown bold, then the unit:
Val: **44** A
